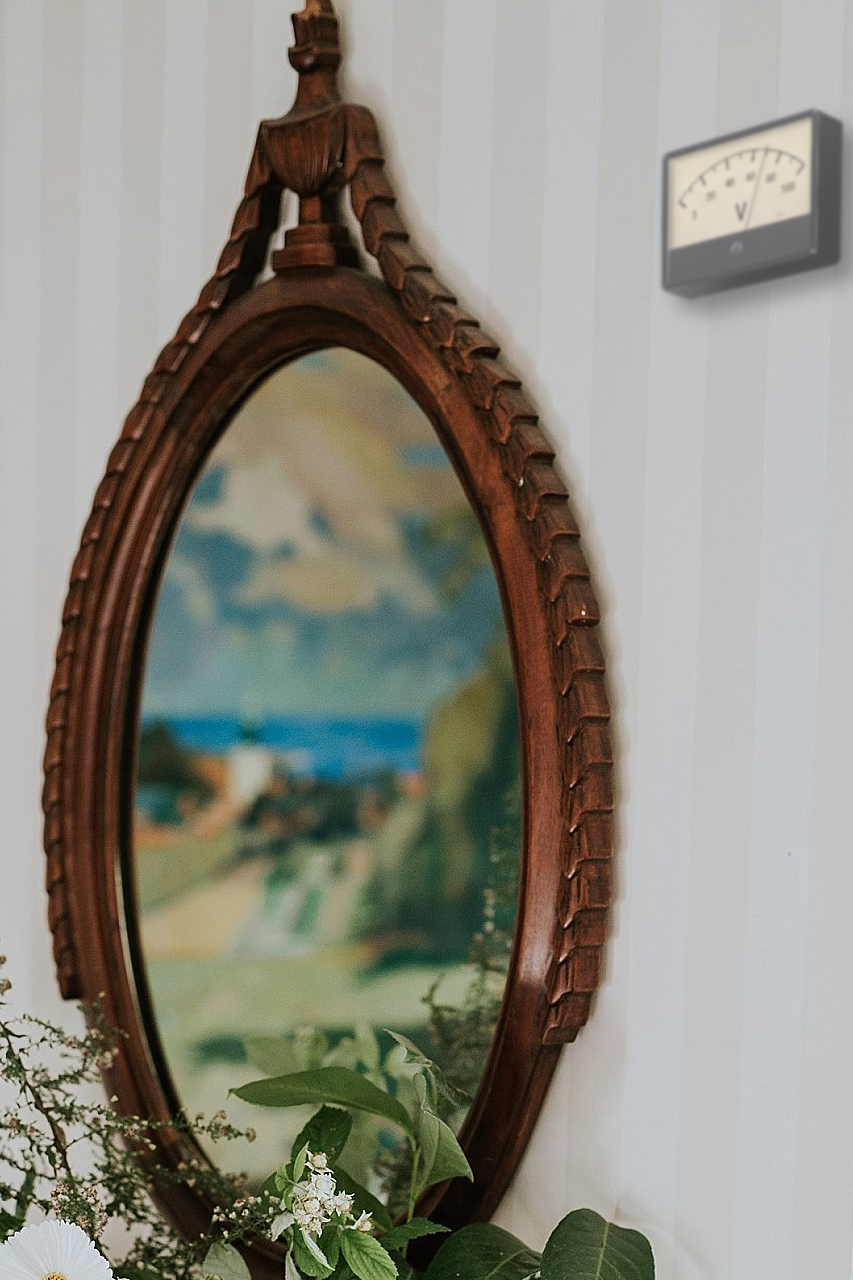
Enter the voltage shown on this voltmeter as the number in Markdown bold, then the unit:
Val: **70** V
